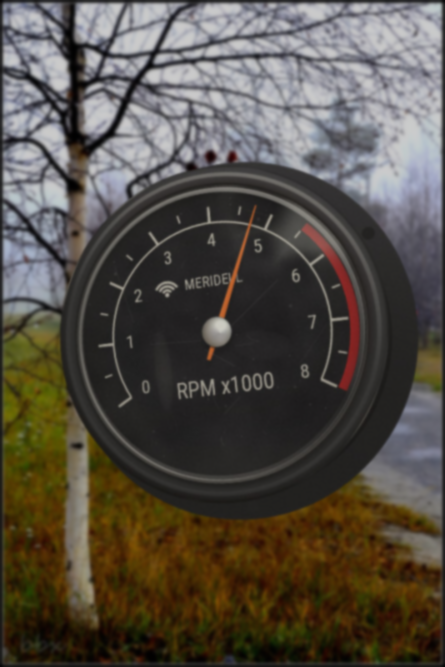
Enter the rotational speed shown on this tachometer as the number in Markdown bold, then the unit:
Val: **4750** rpm
